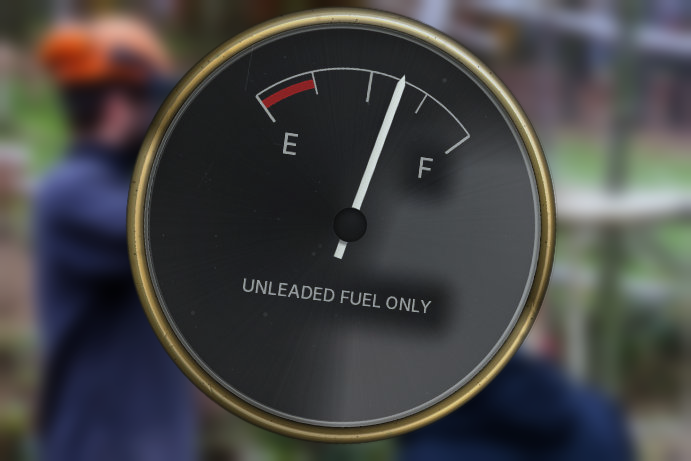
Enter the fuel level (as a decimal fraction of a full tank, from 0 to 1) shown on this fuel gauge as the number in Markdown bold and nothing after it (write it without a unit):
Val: **0.625**
